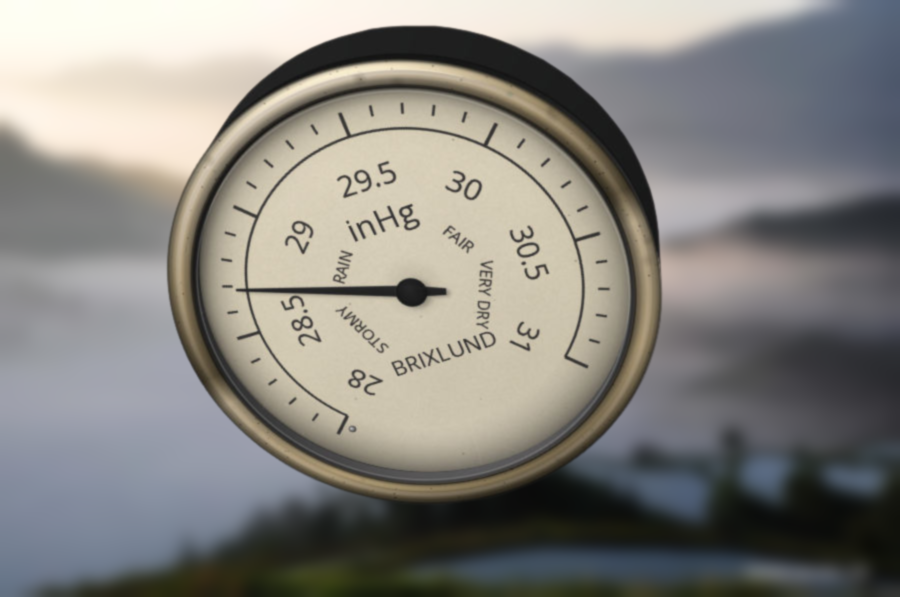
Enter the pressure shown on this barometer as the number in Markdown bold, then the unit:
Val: **28.7** inHg
